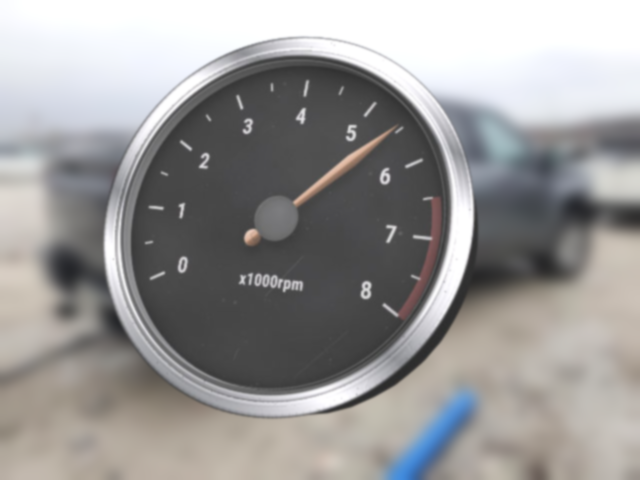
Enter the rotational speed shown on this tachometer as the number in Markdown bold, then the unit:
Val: **5500** rpm
